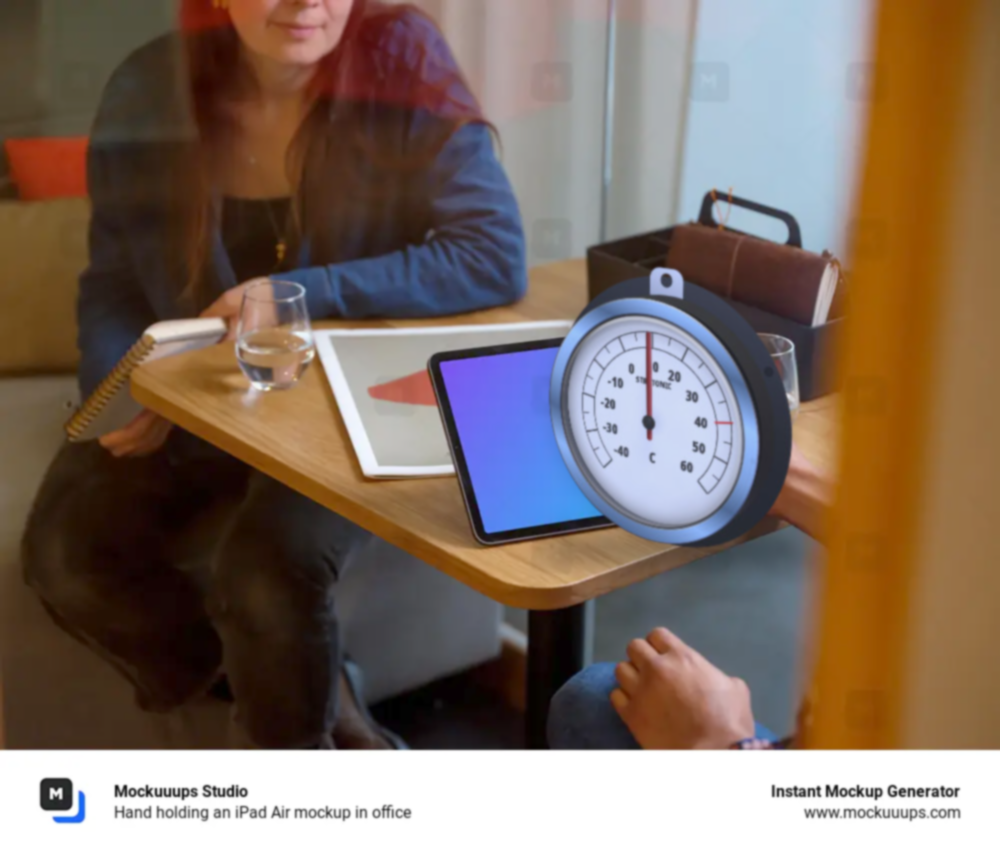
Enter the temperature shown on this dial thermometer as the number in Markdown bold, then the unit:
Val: **10** °C
